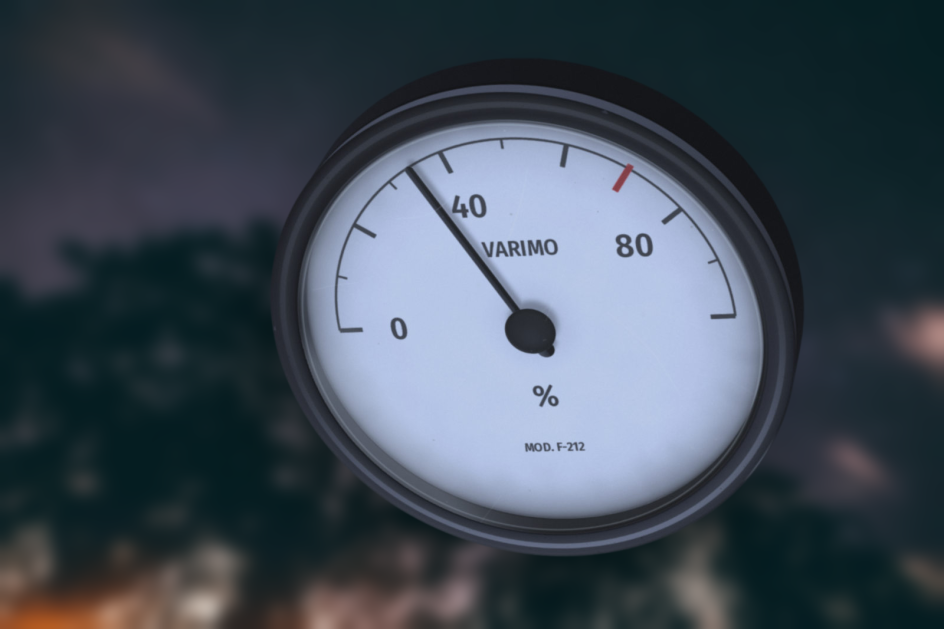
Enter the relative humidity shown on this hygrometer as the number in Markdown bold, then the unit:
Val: **35** %
